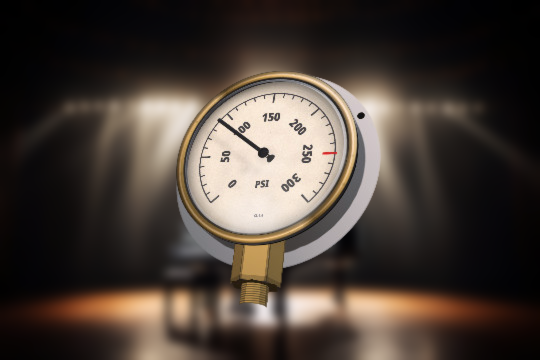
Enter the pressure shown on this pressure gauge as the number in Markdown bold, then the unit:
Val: **90** psi
